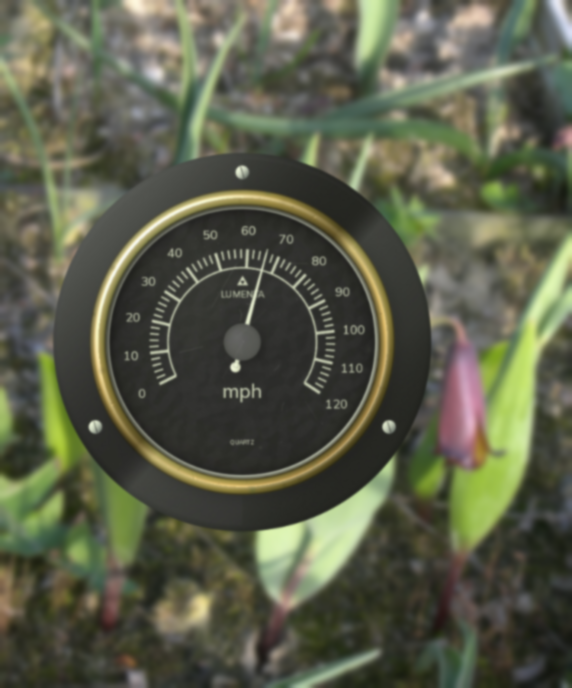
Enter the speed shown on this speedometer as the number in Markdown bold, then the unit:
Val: **66** mph
